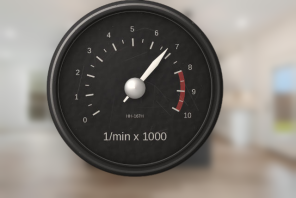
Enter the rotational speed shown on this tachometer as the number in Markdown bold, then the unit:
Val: **6750** rpm
